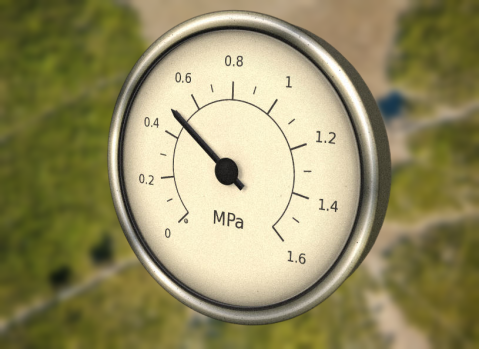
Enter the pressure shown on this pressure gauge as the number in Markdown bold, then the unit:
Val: **0.5** MPa
